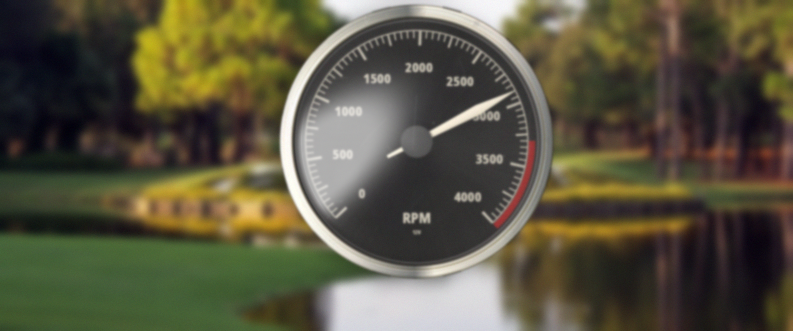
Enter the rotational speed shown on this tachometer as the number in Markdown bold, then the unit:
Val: **2900** rpm
